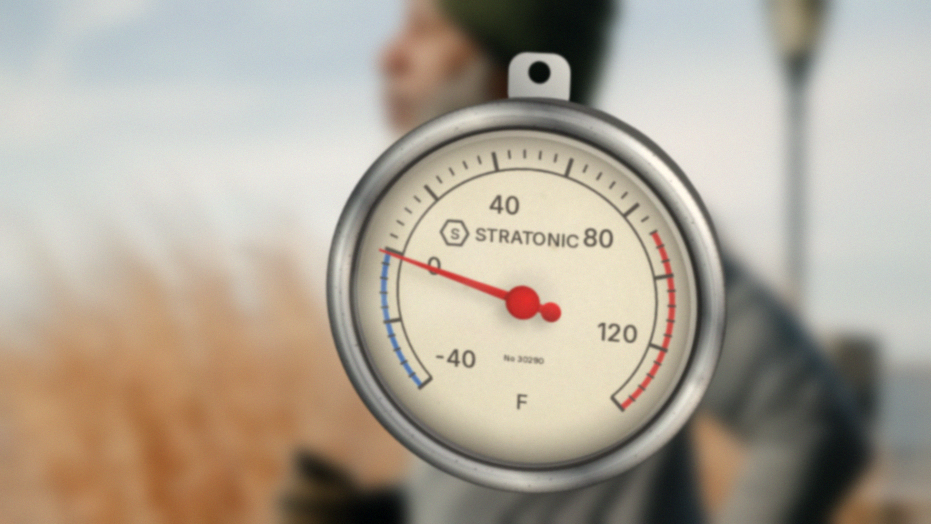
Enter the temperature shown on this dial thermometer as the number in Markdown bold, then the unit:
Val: **0** °F
